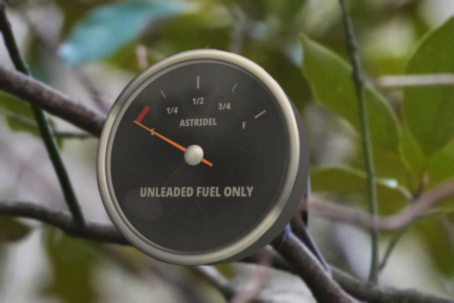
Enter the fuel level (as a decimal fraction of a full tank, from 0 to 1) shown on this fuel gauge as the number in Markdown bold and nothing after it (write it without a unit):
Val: **0**
